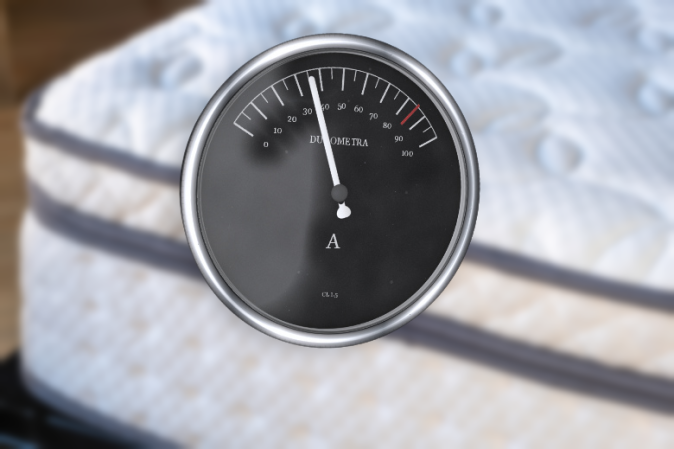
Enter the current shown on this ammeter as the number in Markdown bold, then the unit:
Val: **35** A
